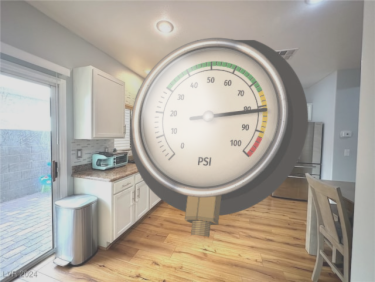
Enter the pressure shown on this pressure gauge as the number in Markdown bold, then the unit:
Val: **82** psi
